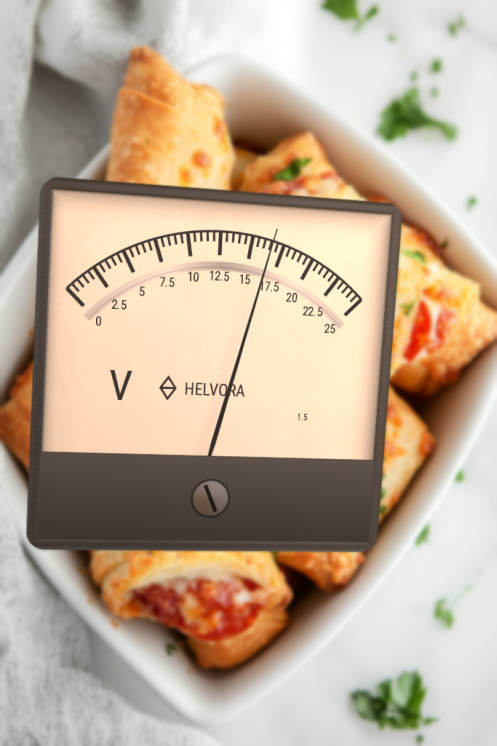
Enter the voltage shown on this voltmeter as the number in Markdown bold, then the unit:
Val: **16.5** V
